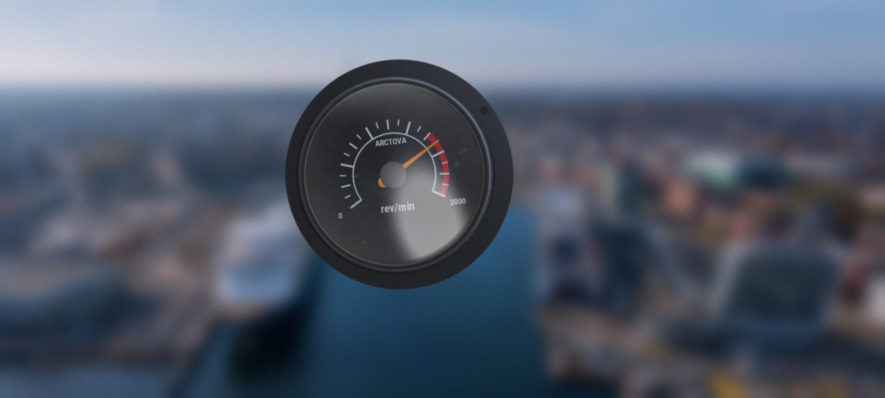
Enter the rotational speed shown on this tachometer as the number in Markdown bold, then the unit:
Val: **1500** rpm
